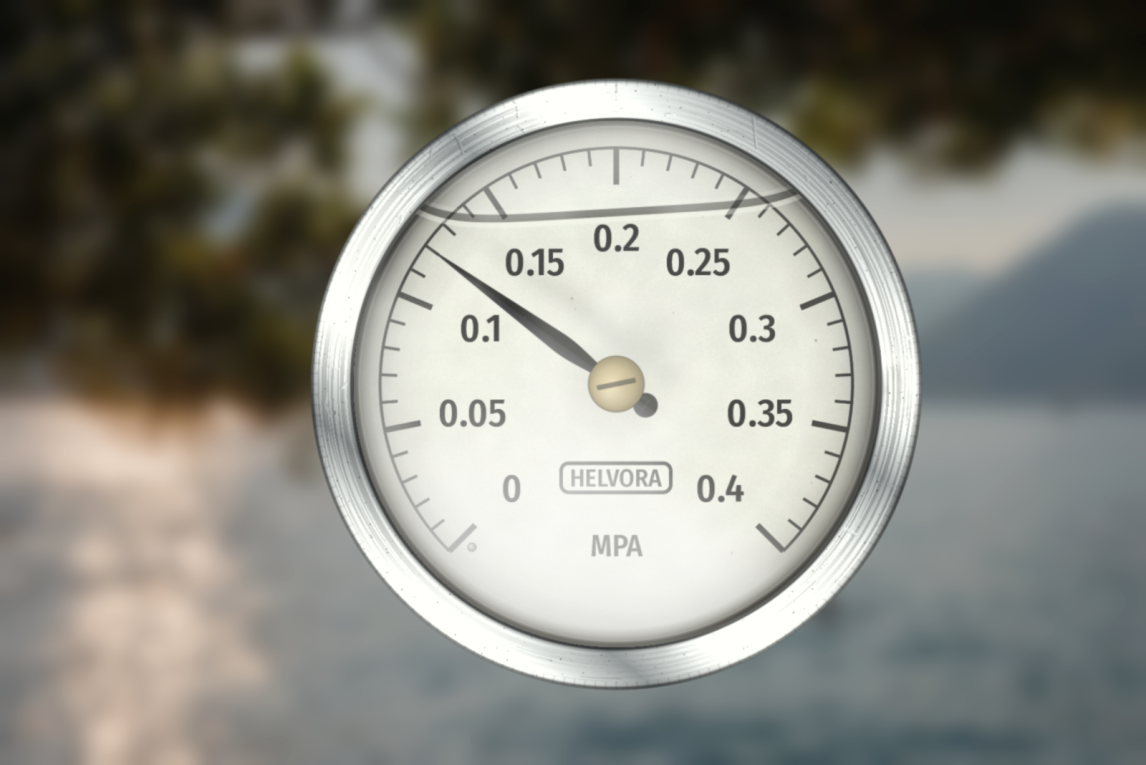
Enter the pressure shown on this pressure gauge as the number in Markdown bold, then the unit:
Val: **0.12** MPa
